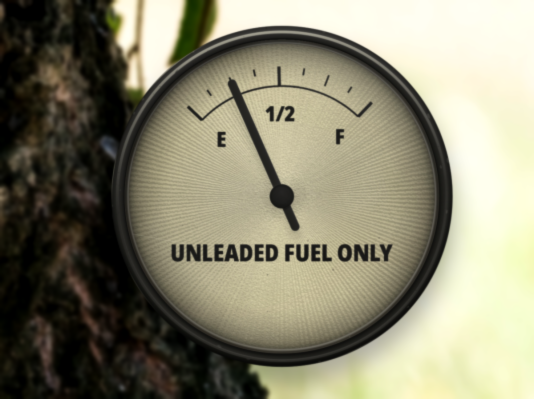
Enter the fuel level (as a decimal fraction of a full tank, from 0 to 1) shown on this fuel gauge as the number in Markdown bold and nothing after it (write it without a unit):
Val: **0.25**
